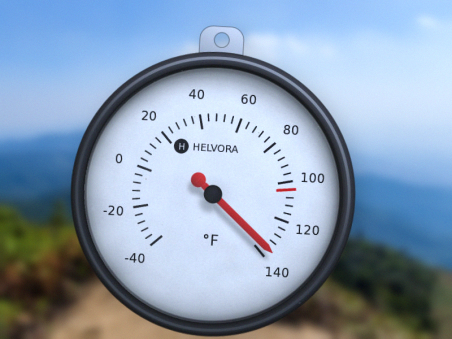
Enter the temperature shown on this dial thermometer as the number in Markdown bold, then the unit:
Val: **136** °F
